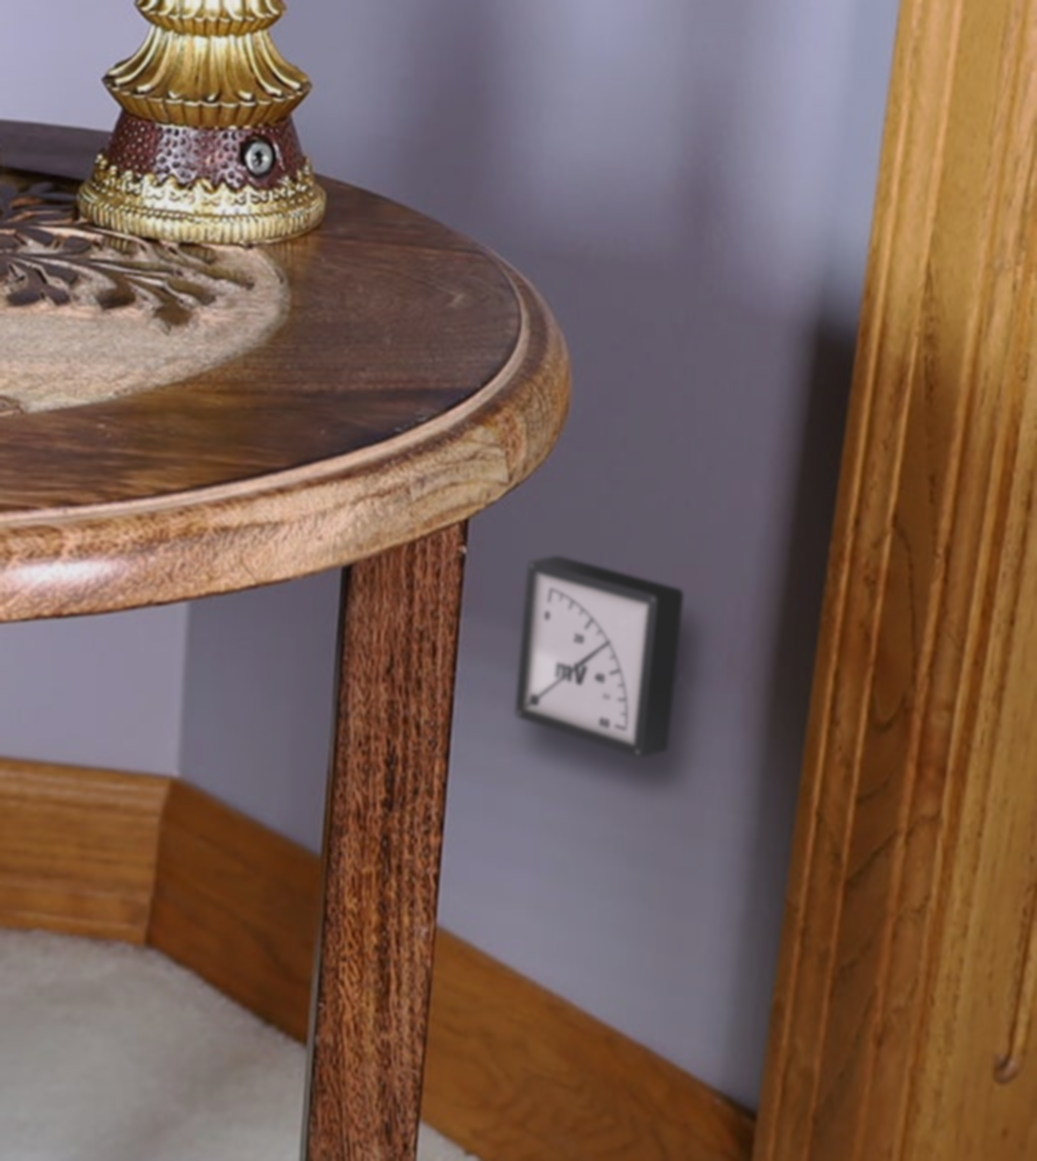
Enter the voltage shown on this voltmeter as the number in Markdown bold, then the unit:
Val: **30** mV
